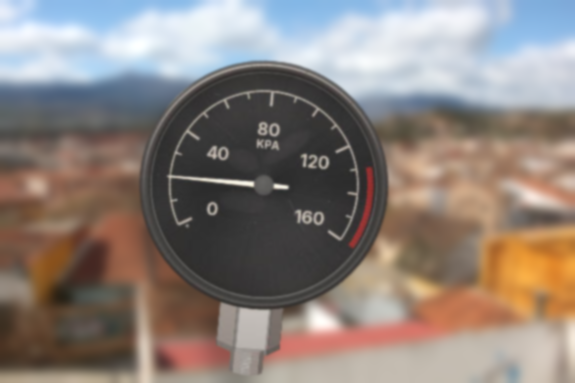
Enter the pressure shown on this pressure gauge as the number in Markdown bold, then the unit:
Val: **20** kPa
